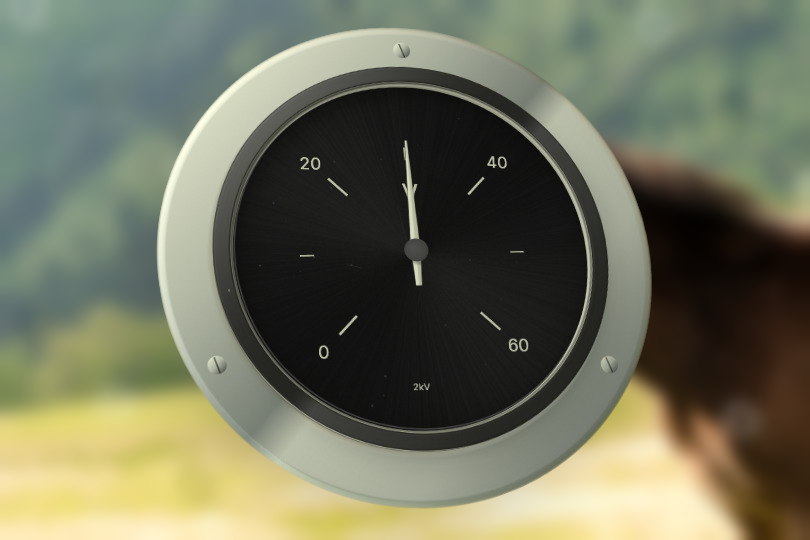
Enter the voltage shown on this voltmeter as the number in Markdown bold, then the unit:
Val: **30** V
